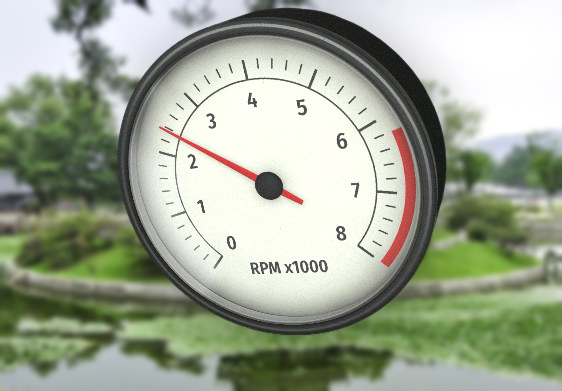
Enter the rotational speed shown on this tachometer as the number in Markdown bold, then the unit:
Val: **2400** rpm
